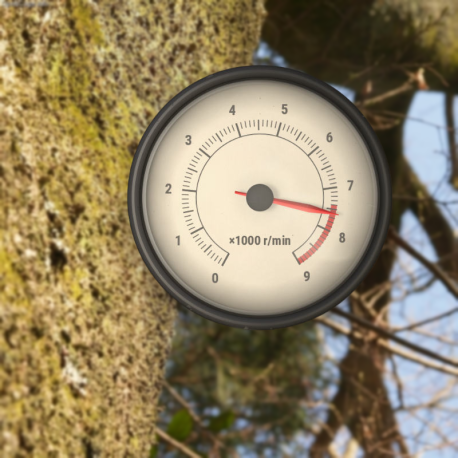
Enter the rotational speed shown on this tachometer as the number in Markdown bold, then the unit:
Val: **7600** rpm
